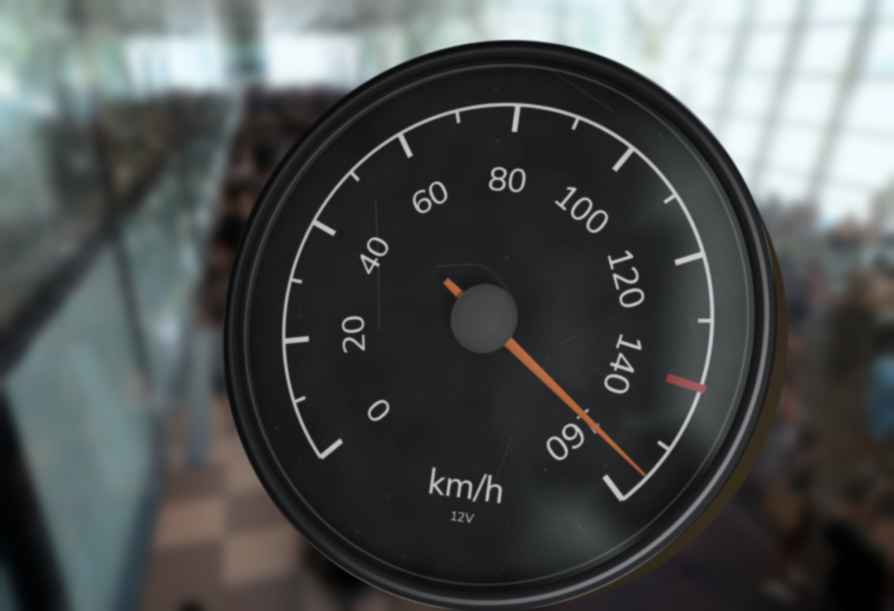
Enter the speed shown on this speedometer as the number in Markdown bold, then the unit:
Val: **155** km/h
